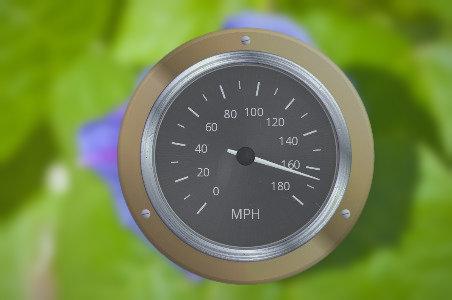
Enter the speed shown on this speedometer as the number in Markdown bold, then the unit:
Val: **165** mph
